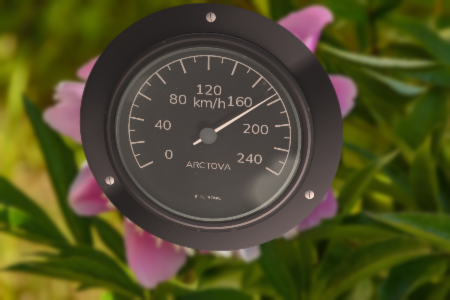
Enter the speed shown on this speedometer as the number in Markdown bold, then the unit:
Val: **175** km/h
